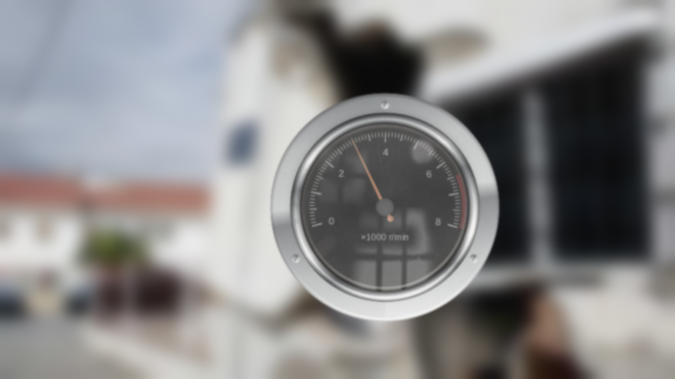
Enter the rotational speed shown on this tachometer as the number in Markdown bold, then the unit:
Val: **3000** rpm
